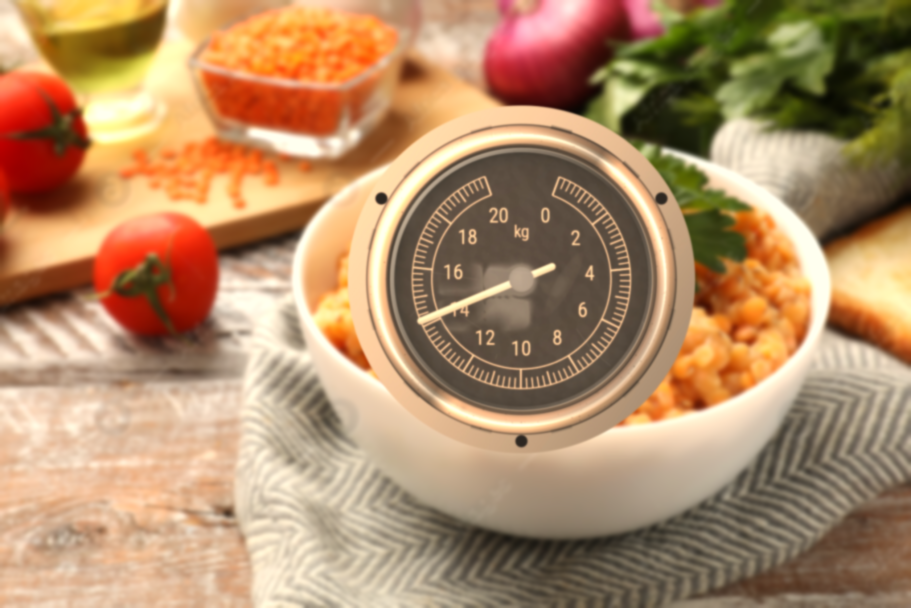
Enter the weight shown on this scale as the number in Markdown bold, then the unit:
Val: **14.2** kg
